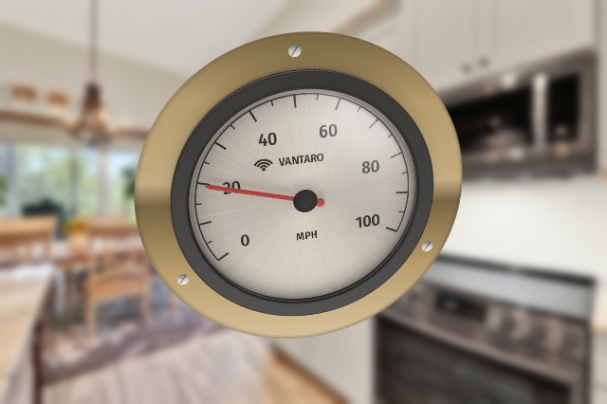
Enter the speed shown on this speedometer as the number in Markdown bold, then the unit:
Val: **20** mph
